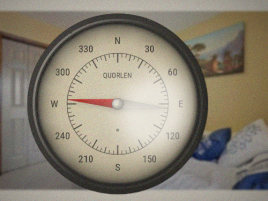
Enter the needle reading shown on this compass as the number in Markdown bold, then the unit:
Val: **275** °
